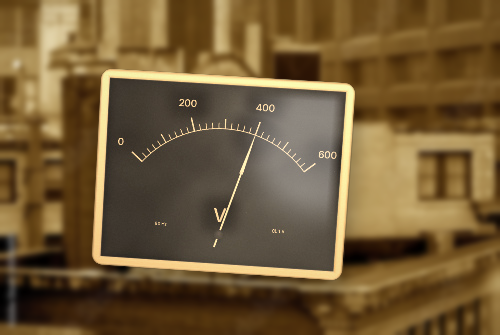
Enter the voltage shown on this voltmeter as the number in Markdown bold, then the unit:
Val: **400** V
